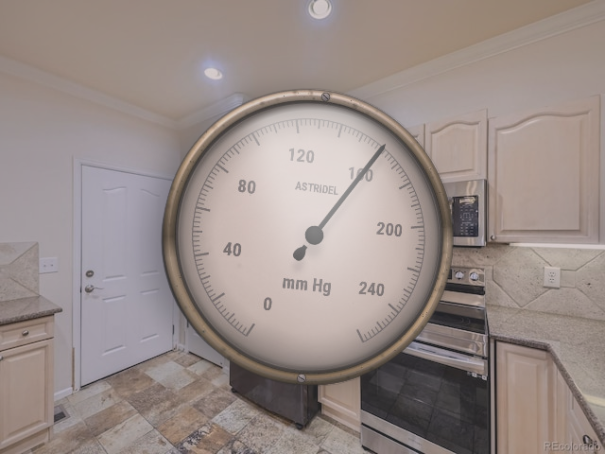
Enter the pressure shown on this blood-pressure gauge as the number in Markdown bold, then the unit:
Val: **160** mmHg
